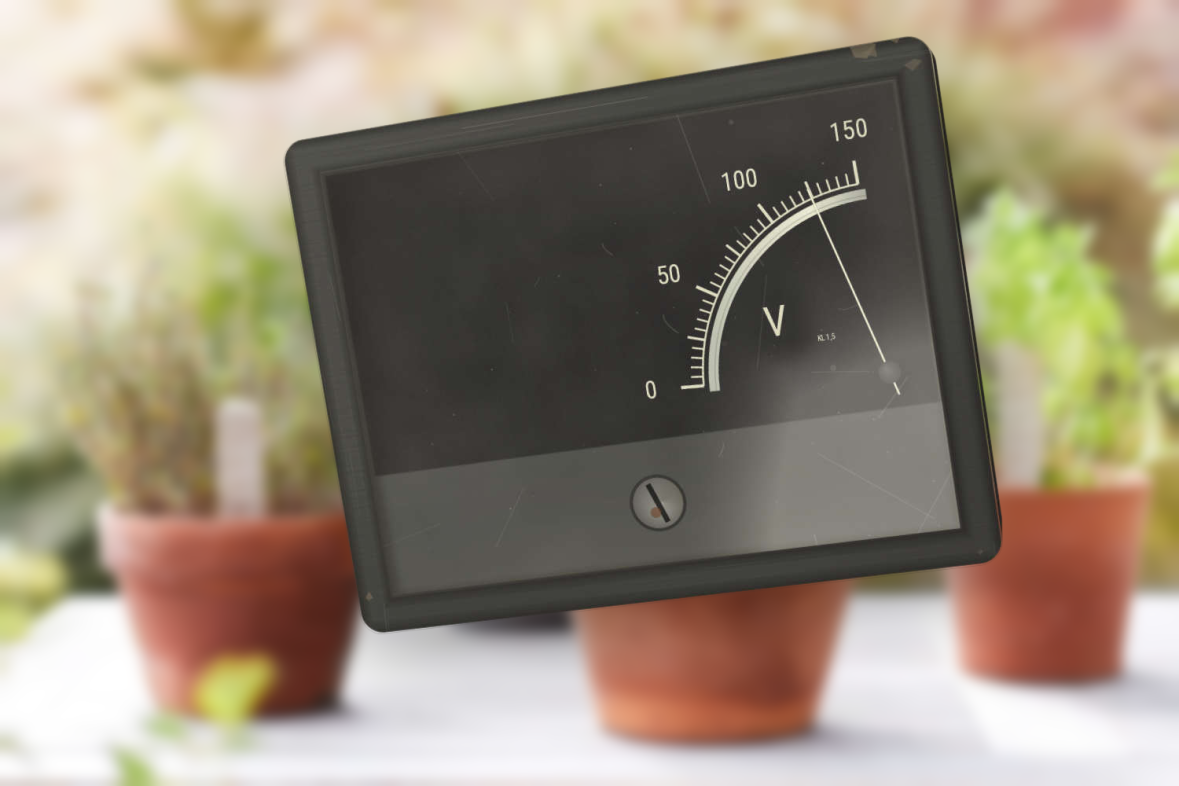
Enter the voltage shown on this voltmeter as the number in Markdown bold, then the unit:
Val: **125** V
